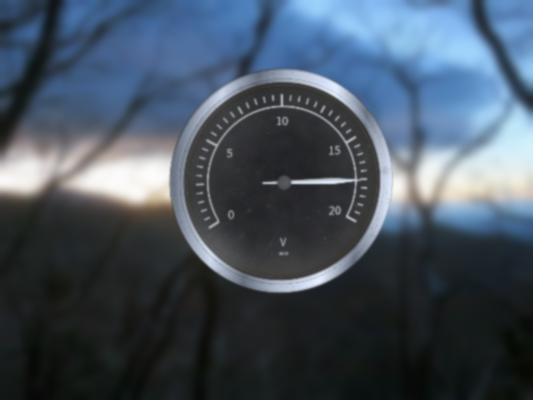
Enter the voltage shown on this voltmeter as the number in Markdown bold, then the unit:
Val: **17.5** V
